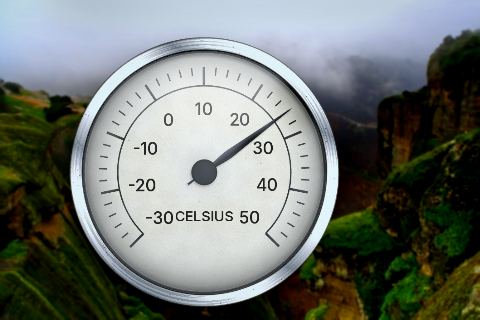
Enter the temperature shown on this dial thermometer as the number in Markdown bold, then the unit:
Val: **26** °C
